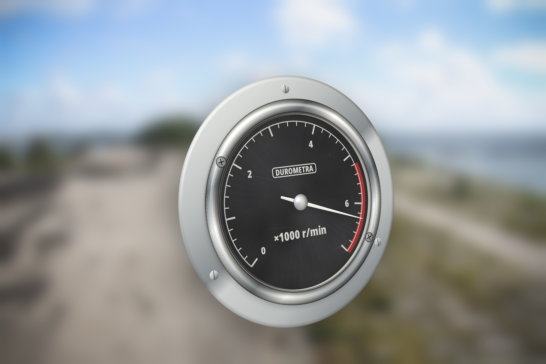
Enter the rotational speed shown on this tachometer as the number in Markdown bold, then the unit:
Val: **6300** rpm
